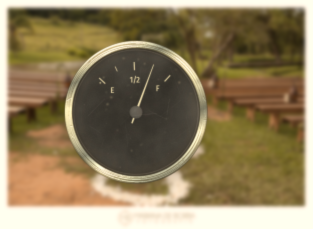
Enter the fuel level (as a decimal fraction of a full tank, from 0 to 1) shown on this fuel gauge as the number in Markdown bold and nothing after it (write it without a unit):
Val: **0.75**
